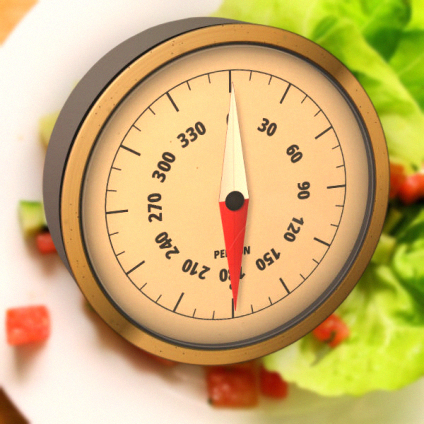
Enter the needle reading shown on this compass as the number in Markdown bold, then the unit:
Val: **180** °
